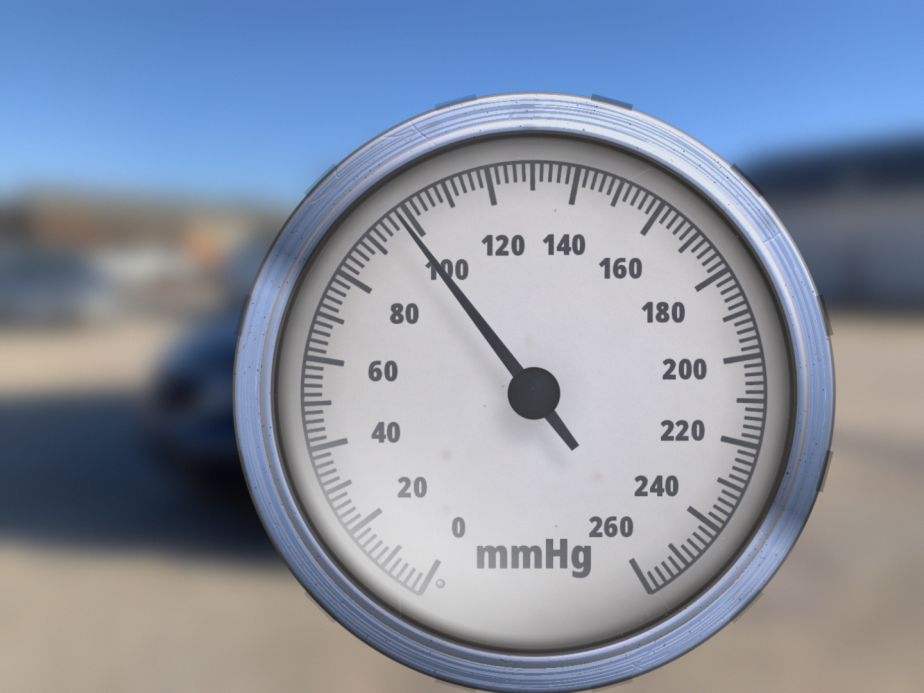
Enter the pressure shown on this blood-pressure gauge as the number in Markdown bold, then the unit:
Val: **98** mmHg
